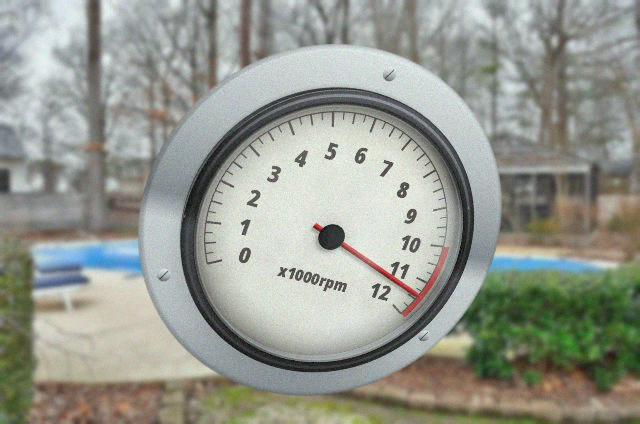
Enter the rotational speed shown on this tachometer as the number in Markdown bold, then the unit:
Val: **11375** rpm
